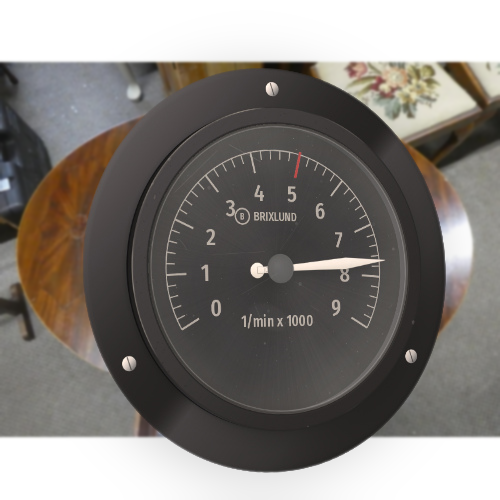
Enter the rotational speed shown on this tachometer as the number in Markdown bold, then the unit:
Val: **7700** rpm
